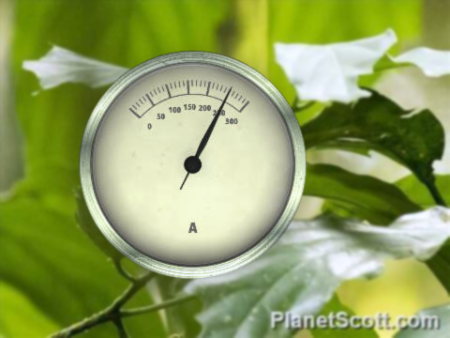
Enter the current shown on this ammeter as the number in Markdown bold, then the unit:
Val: **250** A
